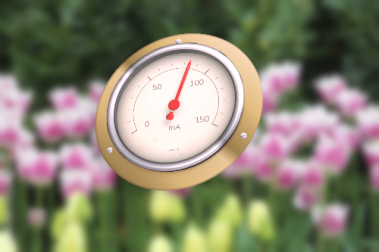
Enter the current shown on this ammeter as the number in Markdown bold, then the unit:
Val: **85** mA
